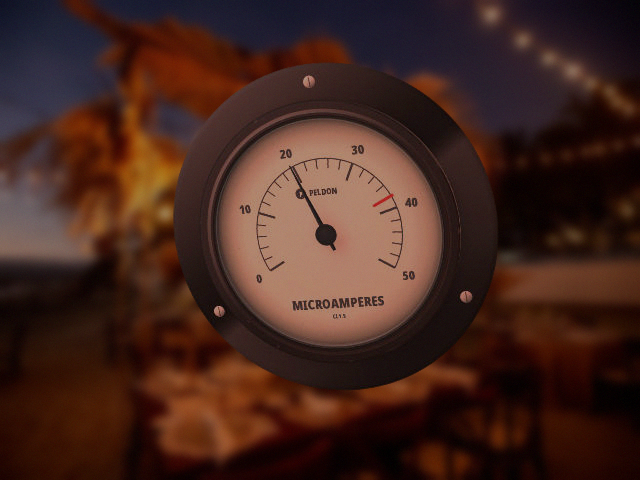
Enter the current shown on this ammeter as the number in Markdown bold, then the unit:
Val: **20** µA
